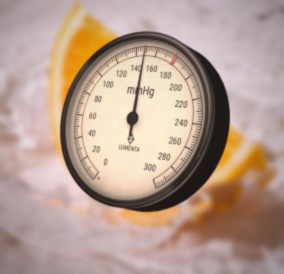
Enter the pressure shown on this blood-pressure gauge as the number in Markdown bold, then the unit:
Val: **150** mmHg
